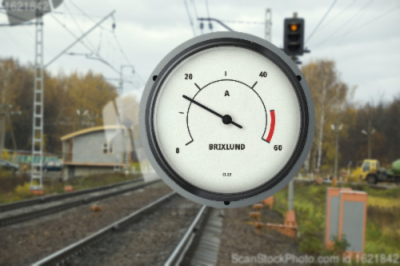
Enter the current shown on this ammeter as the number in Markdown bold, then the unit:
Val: **15** A
